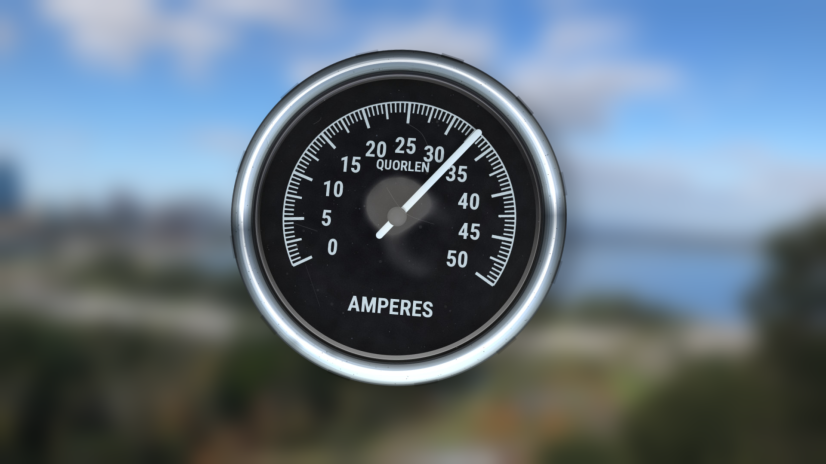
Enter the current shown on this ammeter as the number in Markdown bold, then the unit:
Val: **33** A
